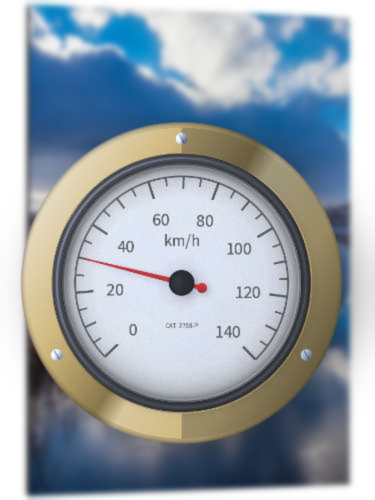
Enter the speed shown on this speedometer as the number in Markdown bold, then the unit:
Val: **30** km/h
